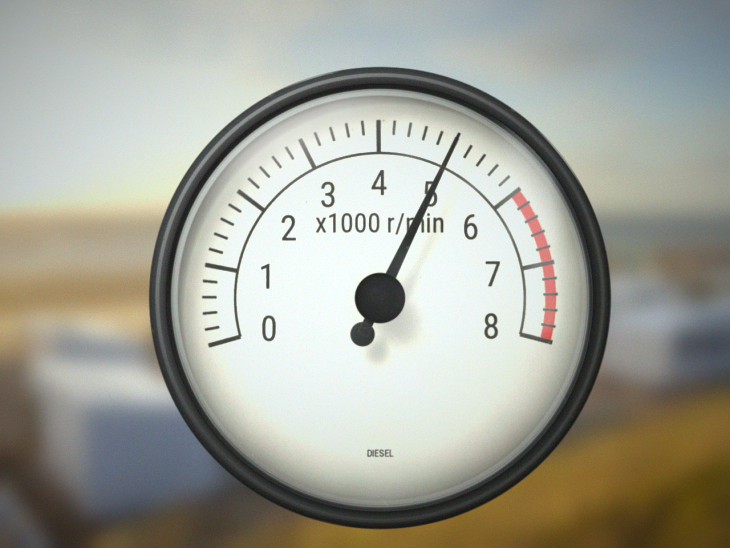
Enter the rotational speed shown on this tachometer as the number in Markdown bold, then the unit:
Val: **5000** rpm
